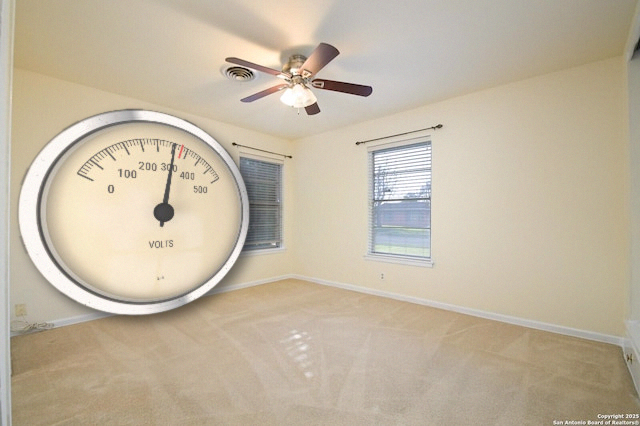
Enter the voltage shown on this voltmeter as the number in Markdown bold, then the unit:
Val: **300** V
